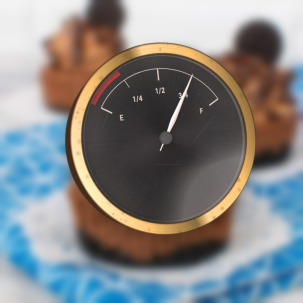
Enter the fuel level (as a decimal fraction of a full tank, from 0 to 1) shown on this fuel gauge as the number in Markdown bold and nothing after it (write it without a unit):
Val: **0.75**
